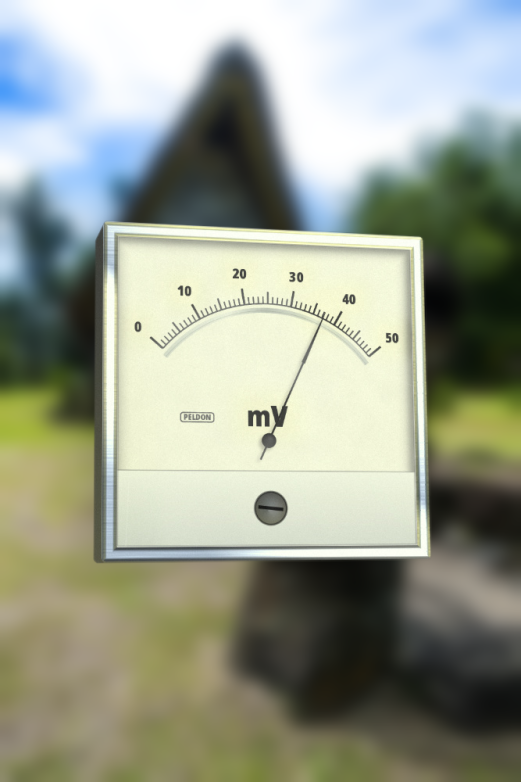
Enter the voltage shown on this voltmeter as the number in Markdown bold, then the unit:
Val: **37** mV
